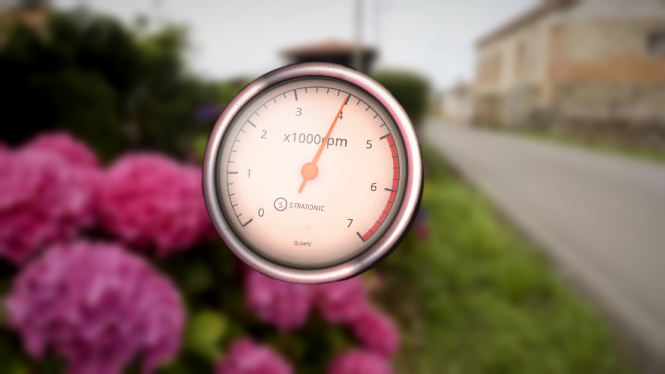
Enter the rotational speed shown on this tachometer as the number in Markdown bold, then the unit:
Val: **4000** rpm
